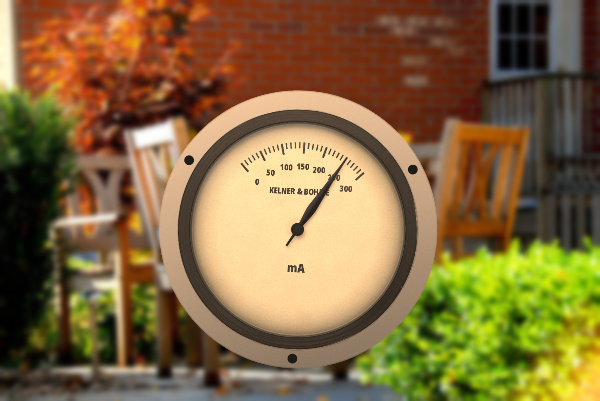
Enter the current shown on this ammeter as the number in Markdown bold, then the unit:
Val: **250** mA
